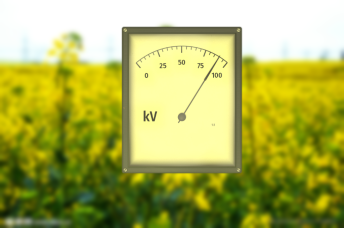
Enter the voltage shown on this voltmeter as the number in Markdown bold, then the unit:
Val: **90** kV
